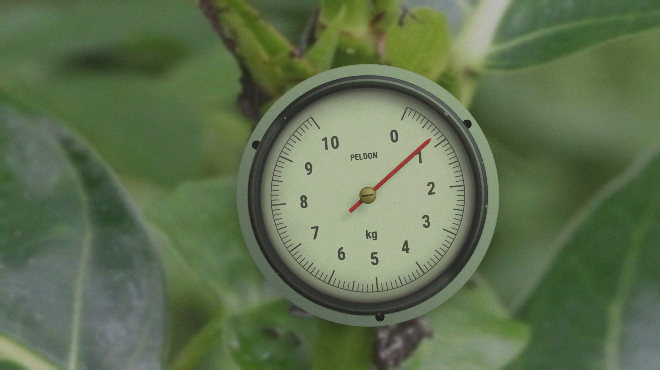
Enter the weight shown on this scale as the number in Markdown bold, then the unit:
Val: **0.8** kg
